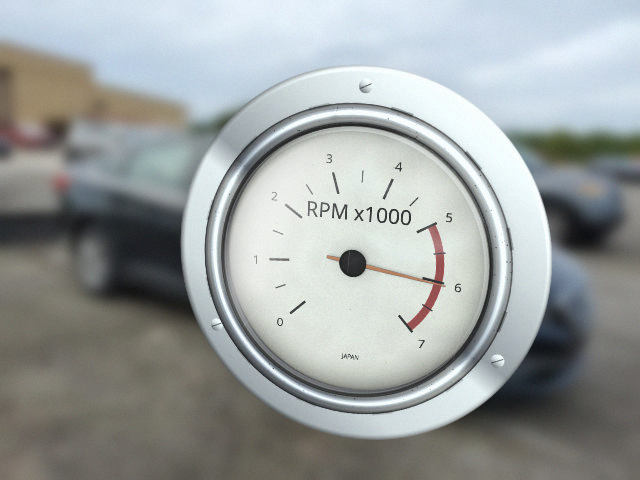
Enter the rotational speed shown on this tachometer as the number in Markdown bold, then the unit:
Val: **6000** rpm
